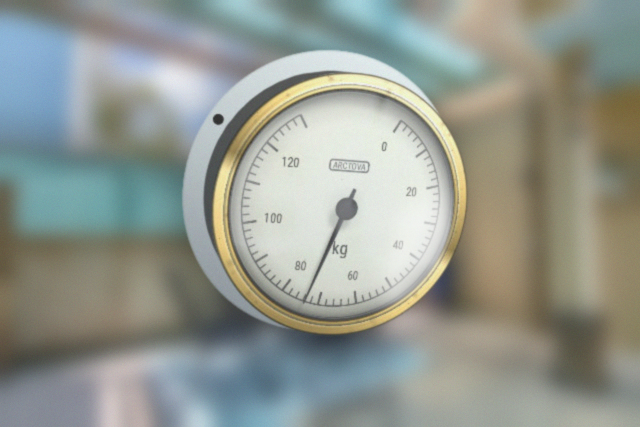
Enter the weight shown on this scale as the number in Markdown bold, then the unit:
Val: **74** kg
